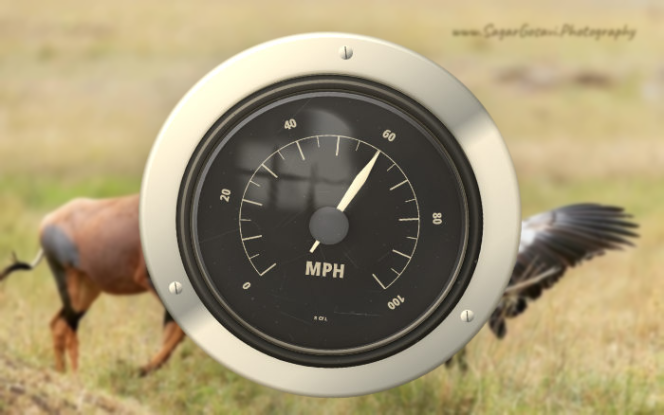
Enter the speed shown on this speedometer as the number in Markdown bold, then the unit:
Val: **60** mph
